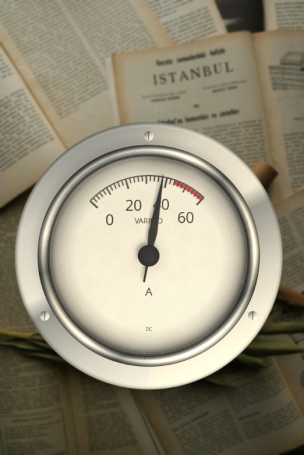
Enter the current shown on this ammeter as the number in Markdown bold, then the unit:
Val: **38** A
